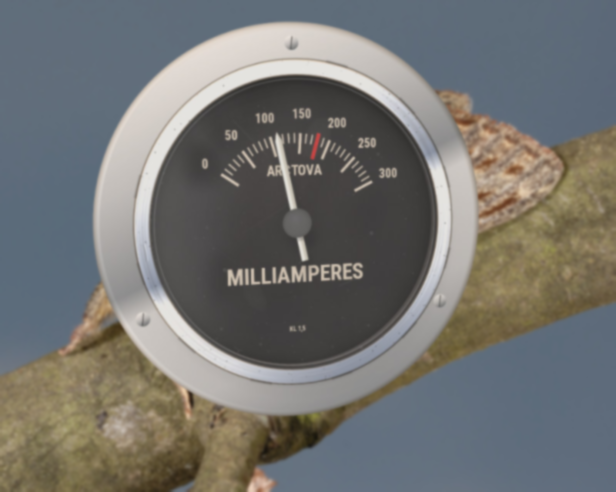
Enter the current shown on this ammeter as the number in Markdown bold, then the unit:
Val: **110** mA
